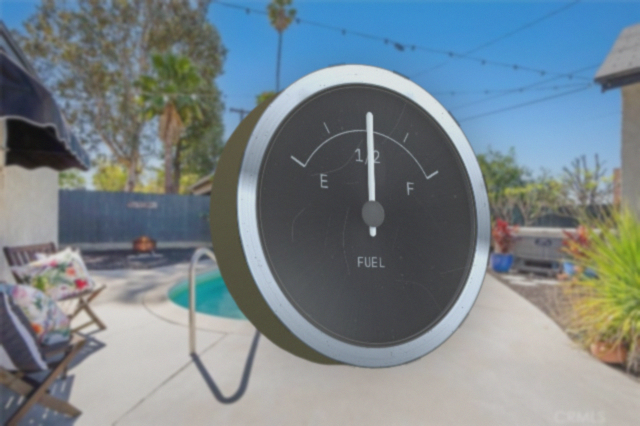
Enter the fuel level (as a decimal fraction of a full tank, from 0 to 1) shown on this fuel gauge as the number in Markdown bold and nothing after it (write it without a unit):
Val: **0.5**
